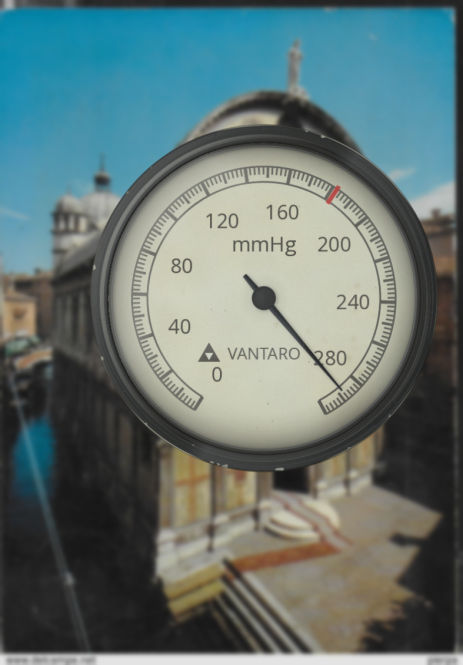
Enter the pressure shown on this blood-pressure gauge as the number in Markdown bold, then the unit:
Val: **288** mmHg
